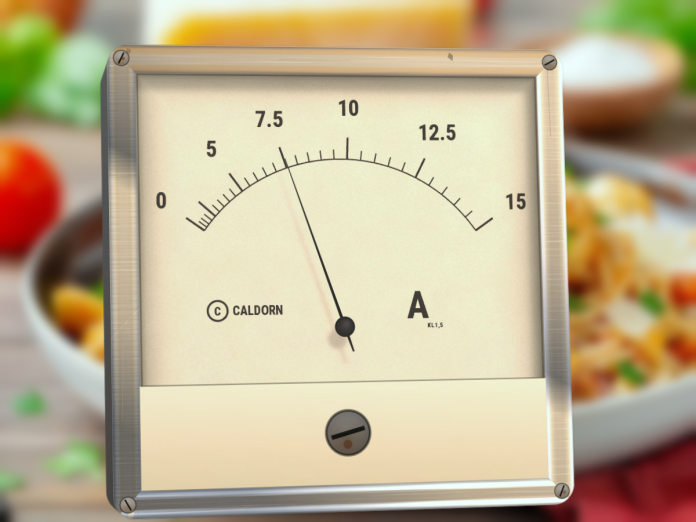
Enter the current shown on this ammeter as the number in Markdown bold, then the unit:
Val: **7.5** A
